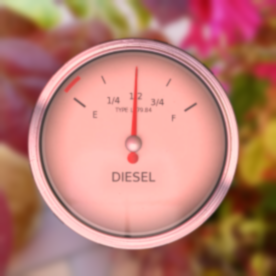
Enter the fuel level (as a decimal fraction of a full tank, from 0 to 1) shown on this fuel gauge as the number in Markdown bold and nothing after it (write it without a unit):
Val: **0.5**
